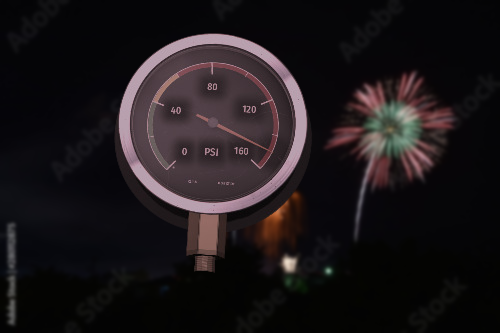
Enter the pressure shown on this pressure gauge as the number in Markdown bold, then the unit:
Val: **150** psi
